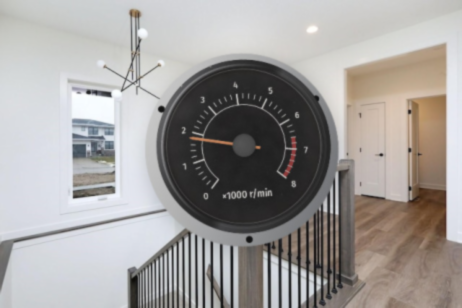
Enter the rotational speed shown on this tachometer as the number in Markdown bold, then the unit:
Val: **1800** rpm
